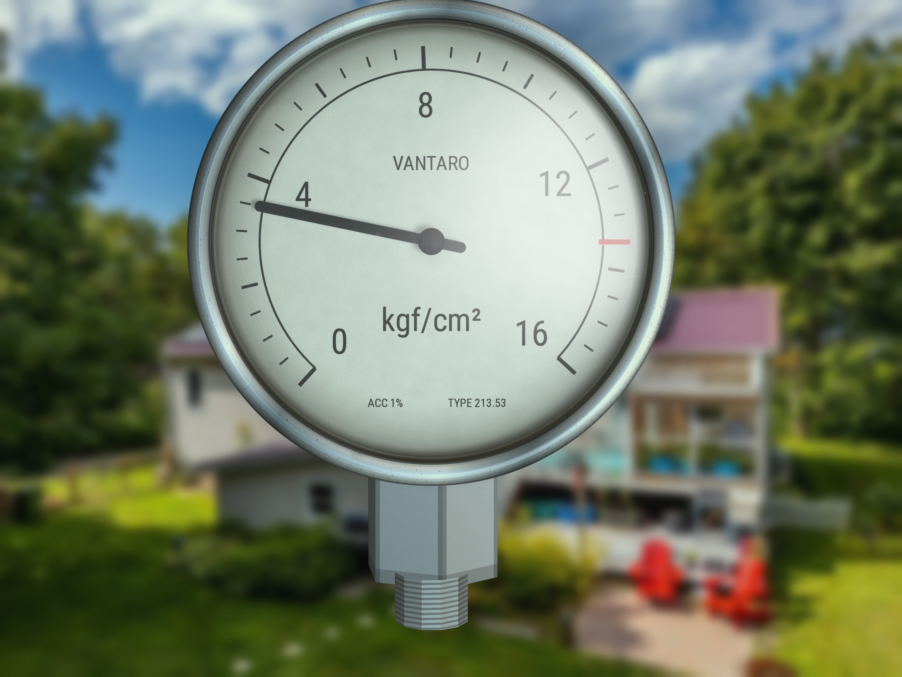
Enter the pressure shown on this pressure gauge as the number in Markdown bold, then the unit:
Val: **3.5** kg/cm²
